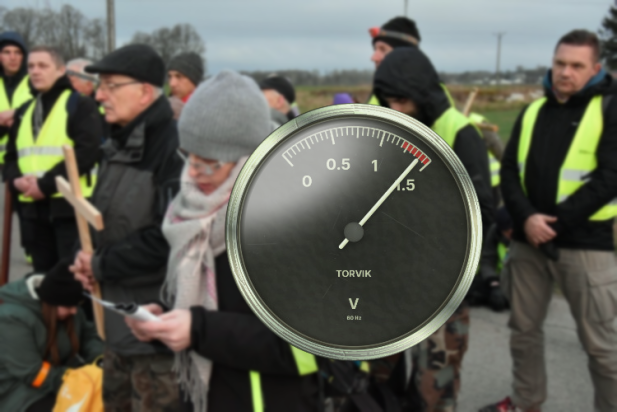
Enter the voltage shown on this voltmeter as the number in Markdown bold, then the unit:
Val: **1.4** V
